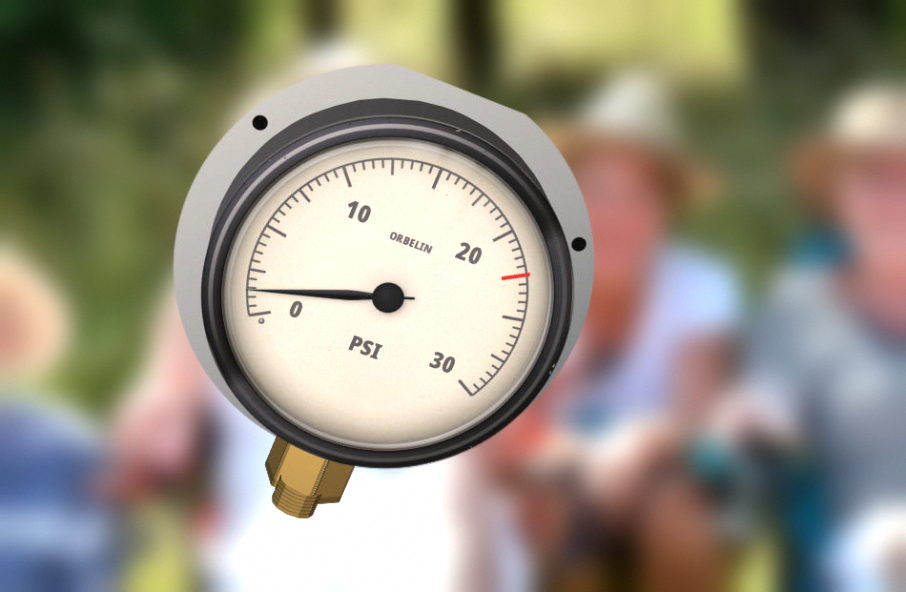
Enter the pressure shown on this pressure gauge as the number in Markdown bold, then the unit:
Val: **1.5** psi
